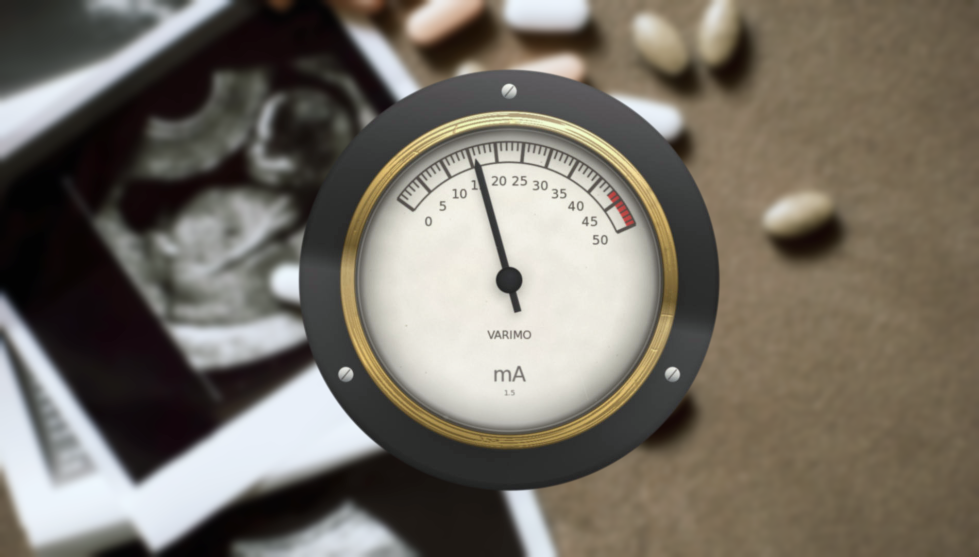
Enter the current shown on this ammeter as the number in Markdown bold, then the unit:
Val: **16** mA
